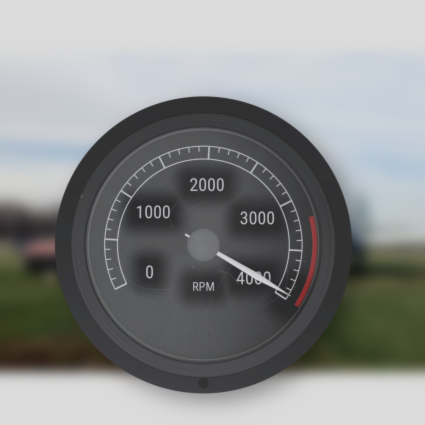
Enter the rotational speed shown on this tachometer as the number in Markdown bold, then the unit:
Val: **3950** rpm
